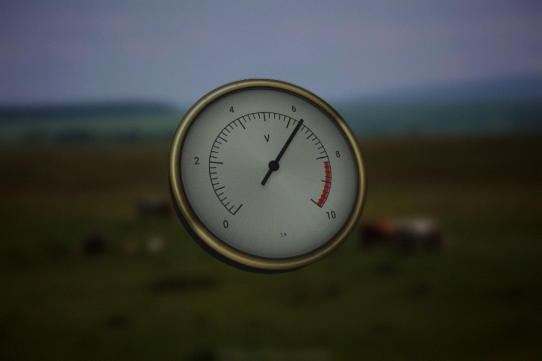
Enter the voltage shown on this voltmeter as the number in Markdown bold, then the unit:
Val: **6.4** V
